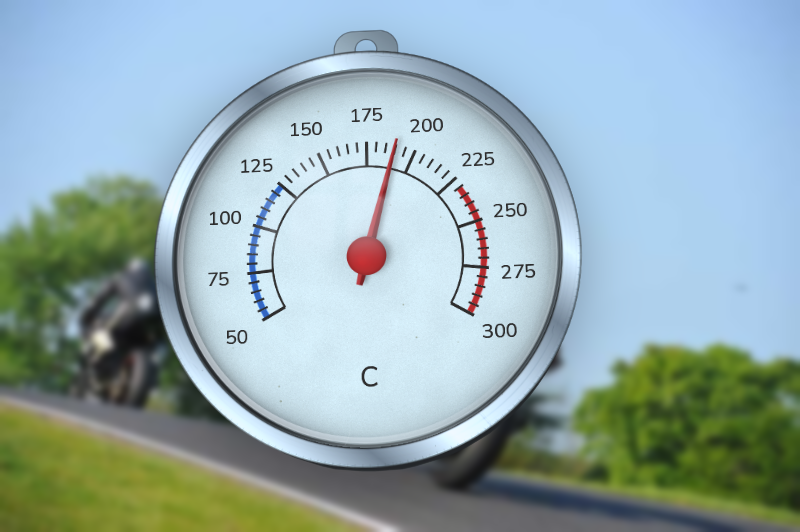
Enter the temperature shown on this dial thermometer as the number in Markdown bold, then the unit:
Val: **190** °C
